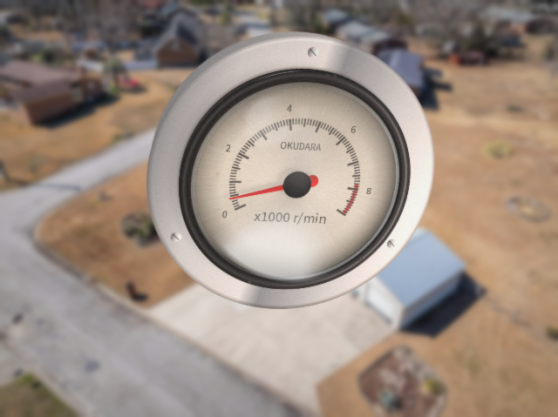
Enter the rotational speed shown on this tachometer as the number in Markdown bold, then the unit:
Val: **500** rpm
